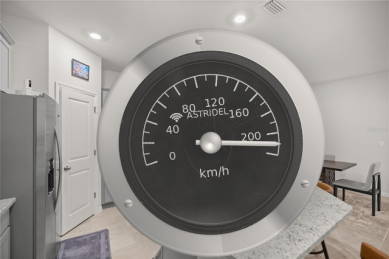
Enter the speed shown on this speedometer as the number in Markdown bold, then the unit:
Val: **210** km/h
